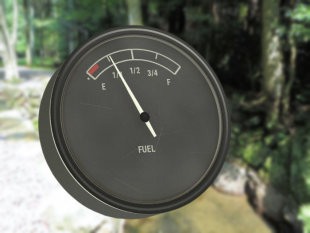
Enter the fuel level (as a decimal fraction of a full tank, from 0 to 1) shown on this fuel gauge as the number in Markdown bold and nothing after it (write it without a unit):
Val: **0.25**
